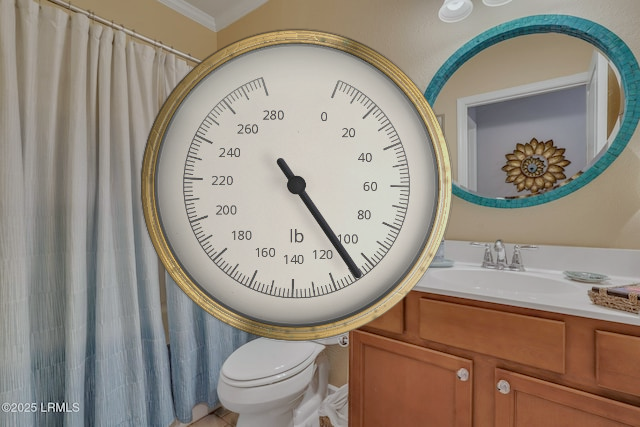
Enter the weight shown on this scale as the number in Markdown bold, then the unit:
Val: **108** lb
